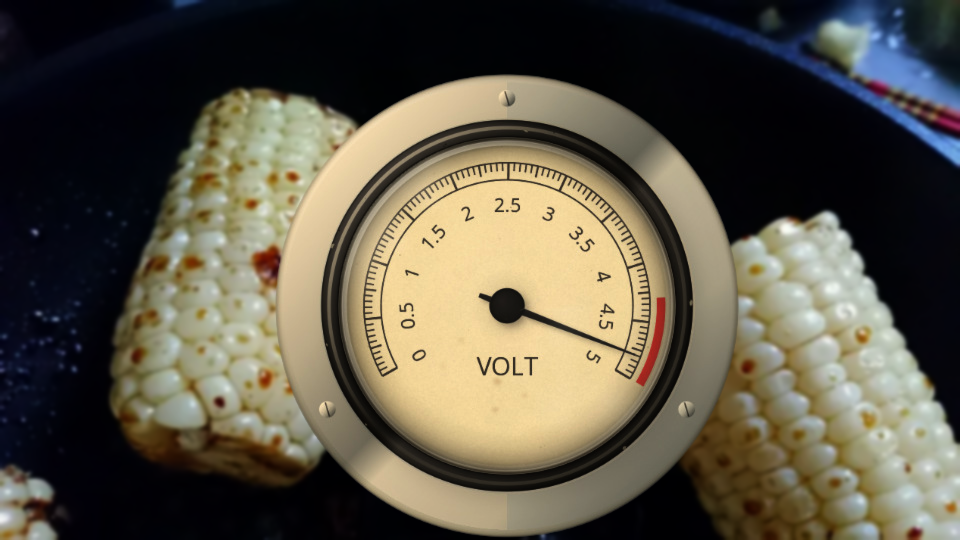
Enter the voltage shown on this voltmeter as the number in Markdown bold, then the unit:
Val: **4.8** V
